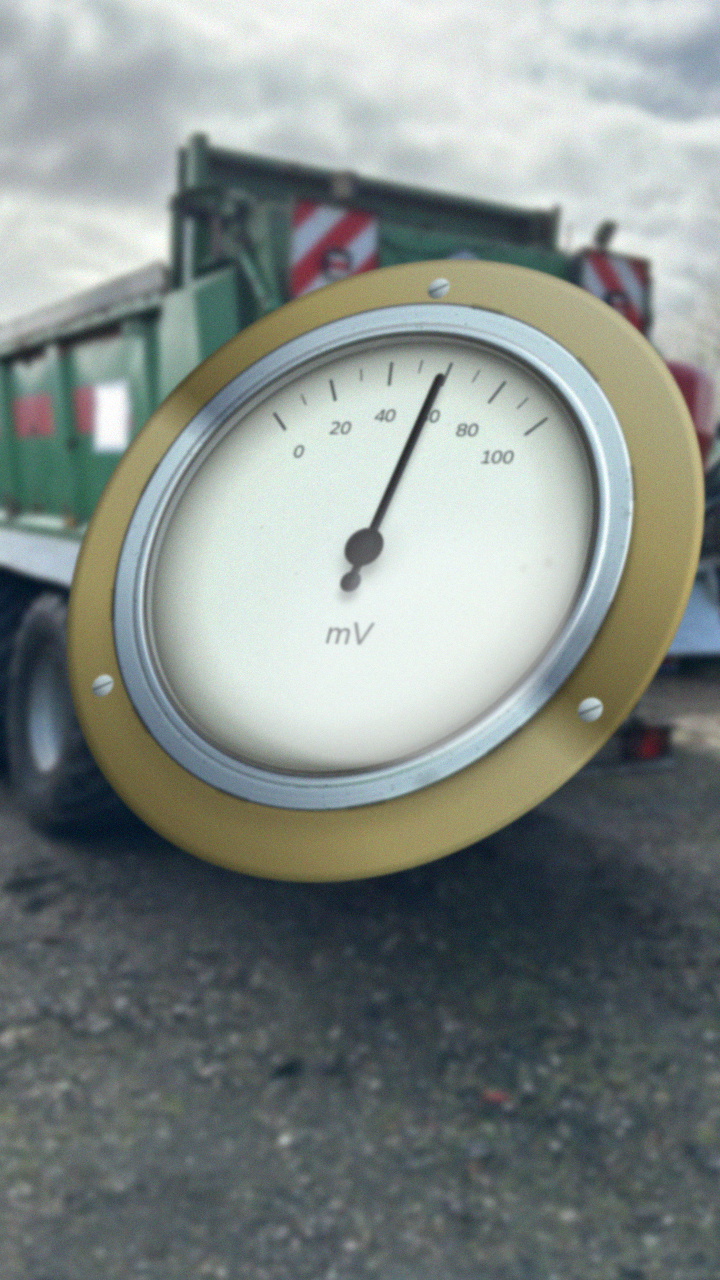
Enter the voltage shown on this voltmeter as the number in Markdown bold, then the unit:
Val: **60** mV
